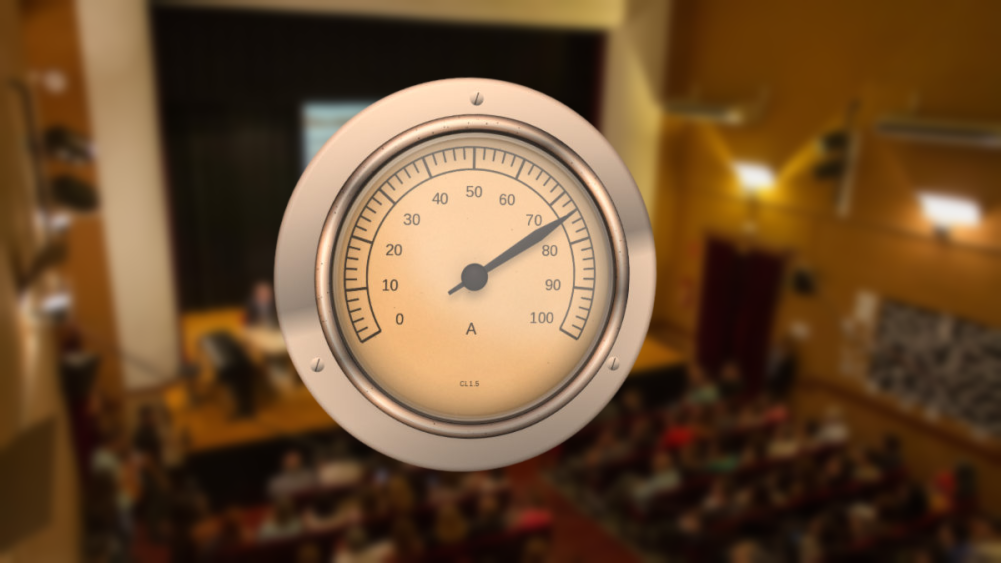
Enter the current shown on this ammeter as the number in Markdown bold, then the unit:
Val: **74** A
